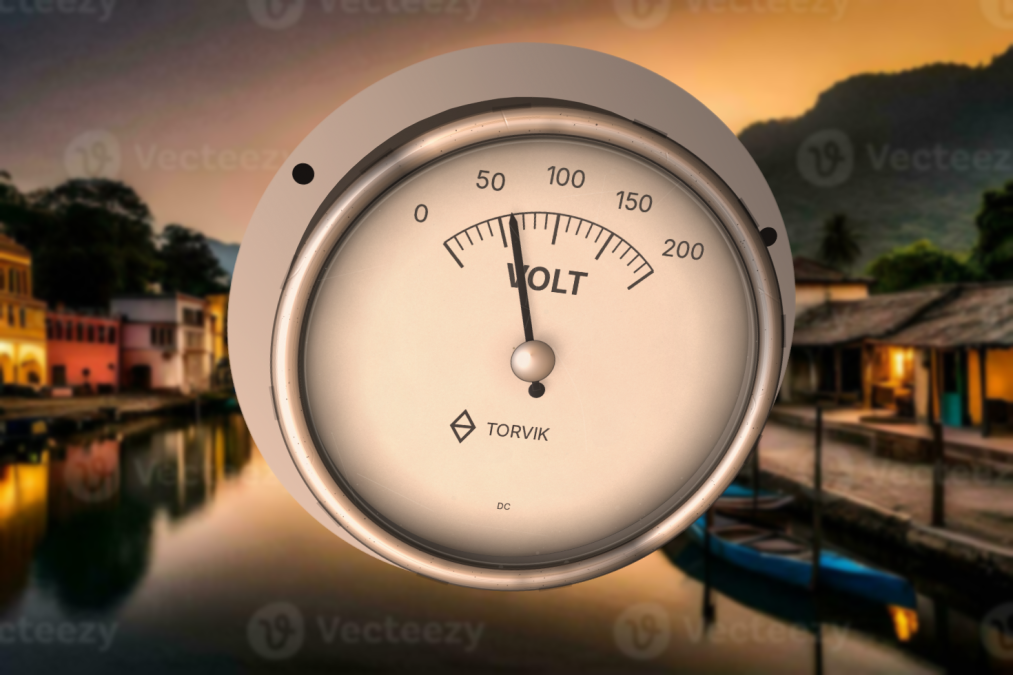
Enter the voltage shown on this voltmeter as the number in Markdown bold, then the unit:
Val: **60** V
